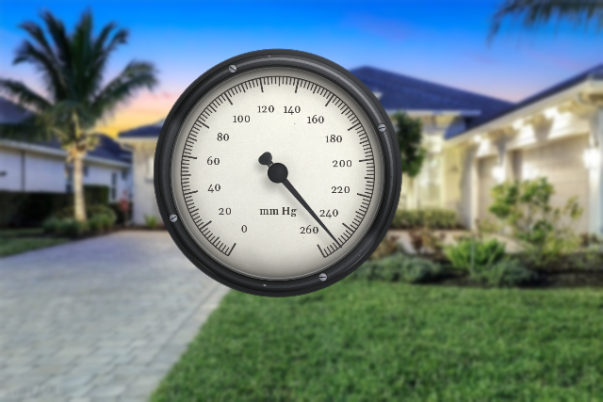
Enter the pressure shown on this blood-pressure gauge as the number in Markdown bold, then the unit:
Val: **250** mmHg
